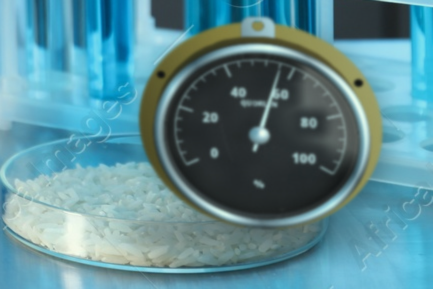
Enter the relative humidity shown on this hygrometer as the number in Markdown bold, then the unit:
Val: **56** %
